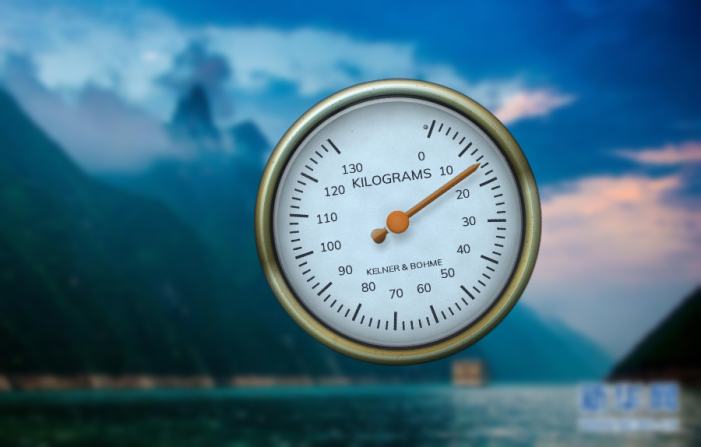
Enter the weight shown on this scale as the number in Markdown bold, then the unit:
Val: **15** kg
